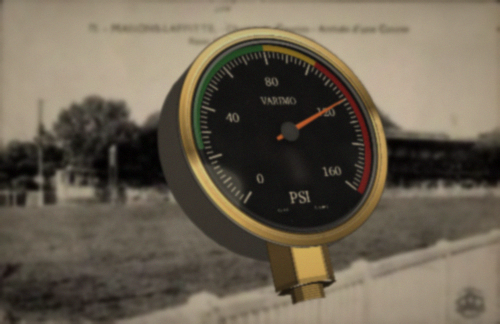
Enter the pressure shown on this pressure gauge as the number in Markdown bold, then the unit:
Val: **120** psi
